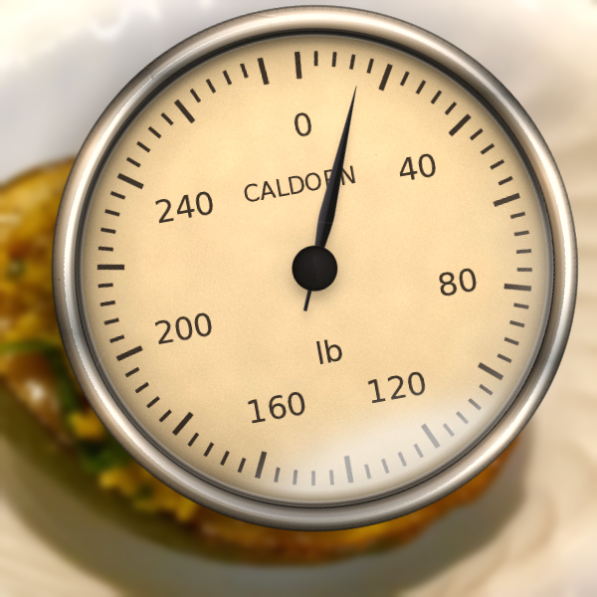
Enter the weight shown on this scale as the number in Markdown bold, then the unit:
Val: **14** lb
